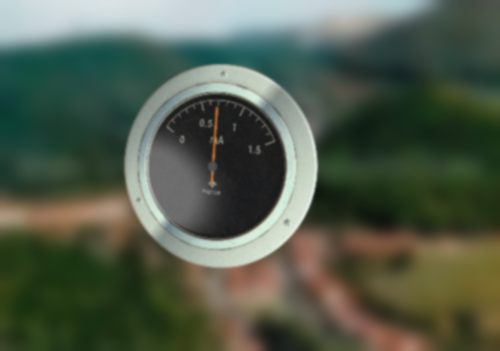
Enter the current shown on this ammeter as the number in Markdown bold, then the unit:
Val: **0.7** mA
